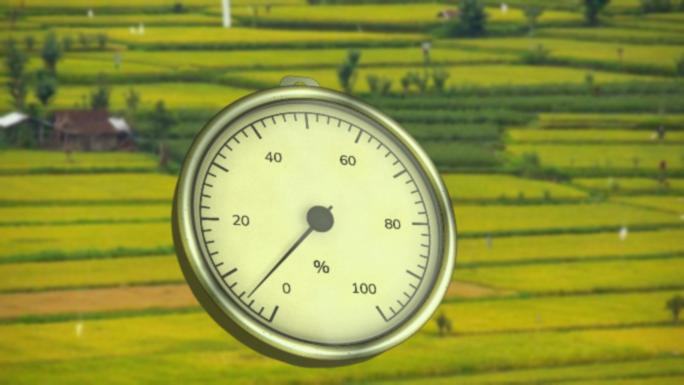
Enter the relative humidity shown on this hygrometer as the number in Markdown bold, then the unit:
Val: **5** %
